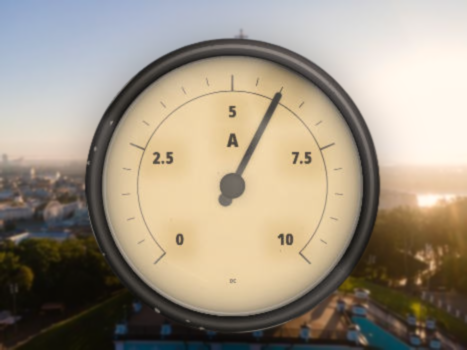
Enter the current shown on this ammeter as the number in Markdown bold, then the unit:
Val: **6** A
